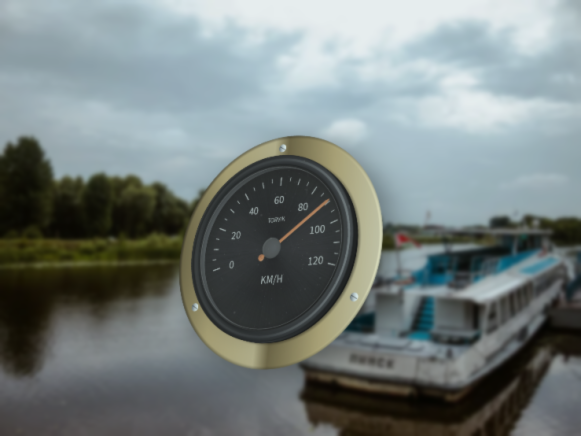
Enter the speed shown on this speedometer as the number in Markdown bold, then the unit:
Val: **90** km/h
